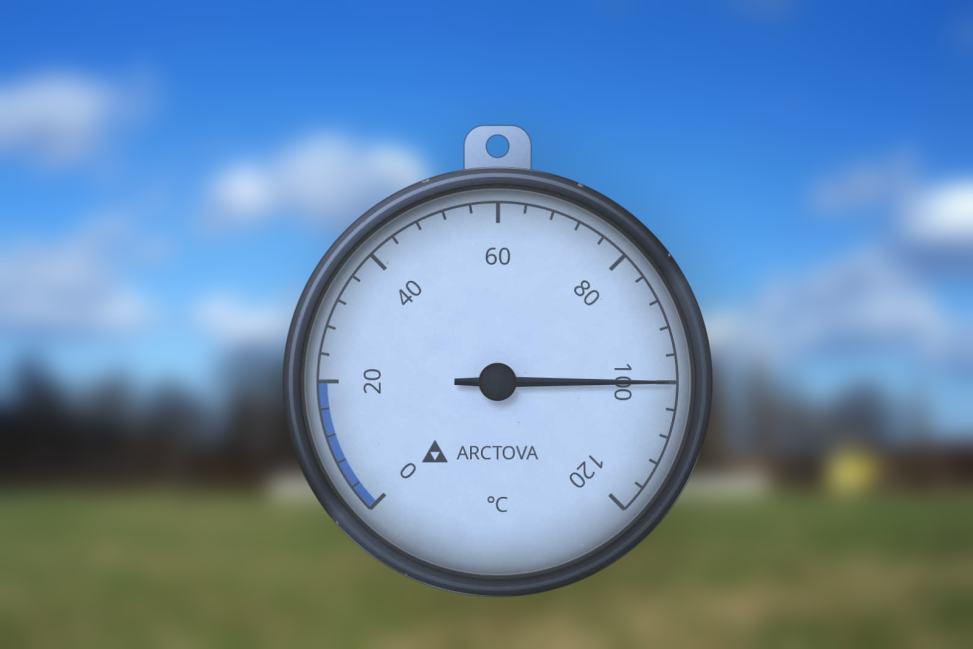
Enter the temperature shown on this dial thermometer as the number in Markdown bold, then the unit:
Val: **100** °C
